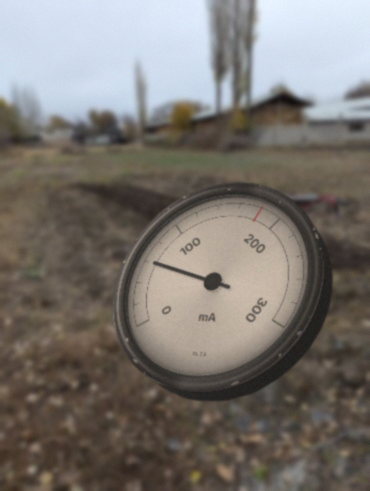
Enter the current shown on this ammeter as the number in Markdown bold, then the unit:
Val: **60** mA
